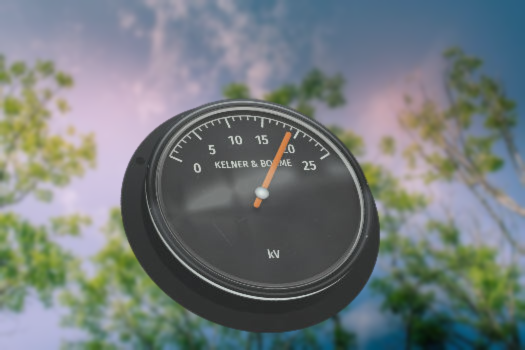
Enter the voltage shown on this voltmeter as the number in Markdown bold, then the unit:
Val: **19** kV
